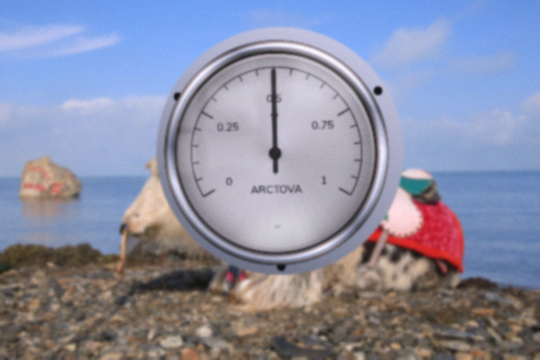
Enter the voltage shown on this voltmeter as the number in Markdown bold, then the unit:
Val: **0.5** V
